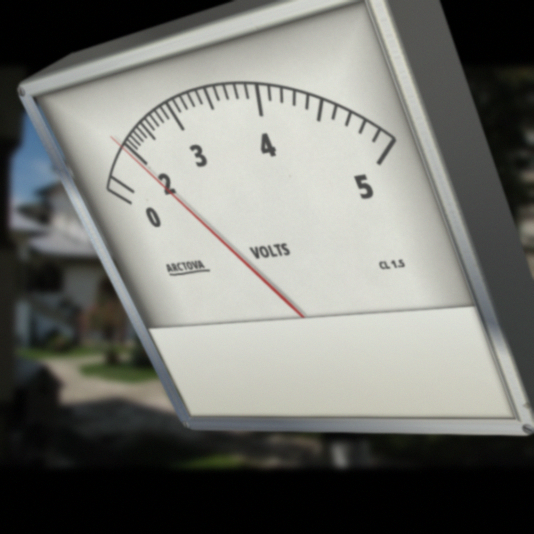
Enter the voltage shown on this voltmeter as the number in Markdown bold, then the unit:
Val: **2** V
